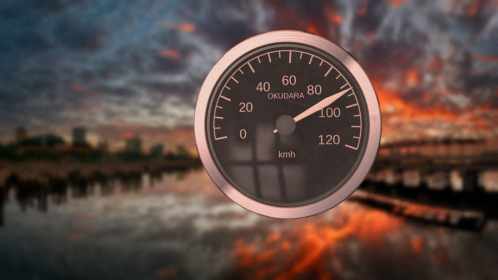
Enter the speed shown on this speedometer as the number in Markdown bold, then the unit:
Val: **92.5** km/h
